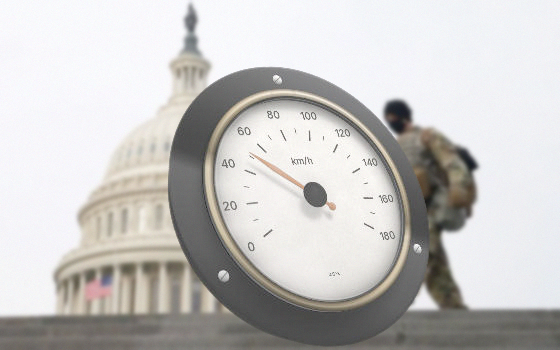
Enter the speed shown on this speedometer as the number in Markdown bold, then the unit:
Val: **50** km/h
